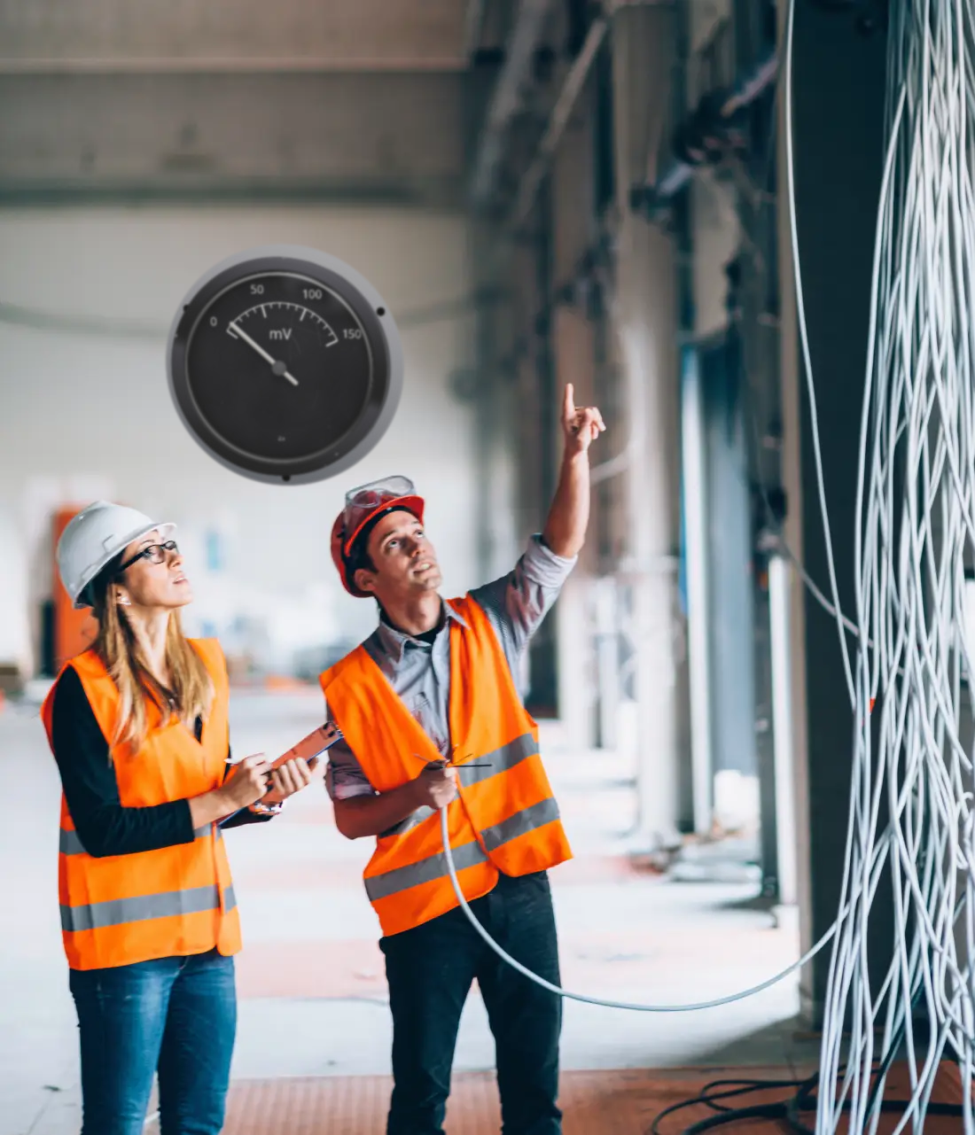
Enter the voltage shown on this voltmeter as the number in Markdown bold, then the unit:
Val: **10** mV
